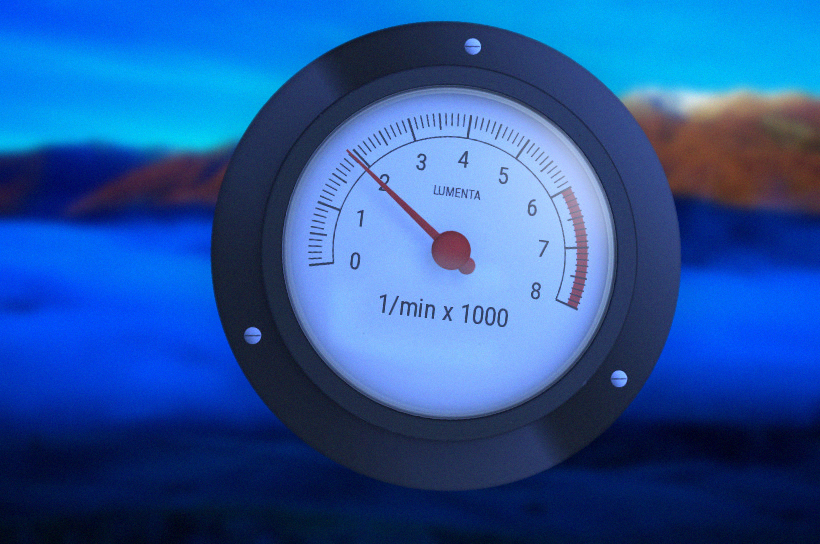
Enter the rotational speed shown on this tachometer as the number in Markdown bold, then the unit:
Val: **1900** rpm
